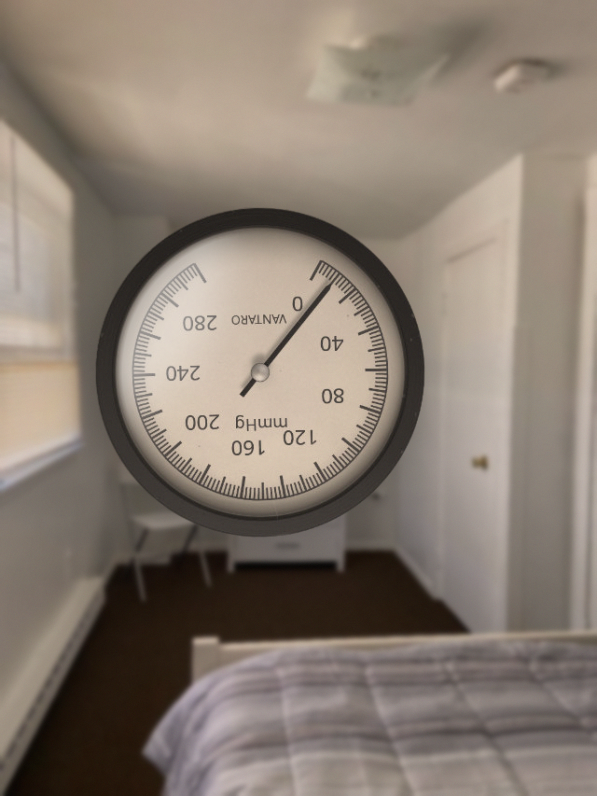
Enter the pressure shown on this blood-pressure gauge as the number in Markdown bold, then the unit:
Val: **10** mmHg
